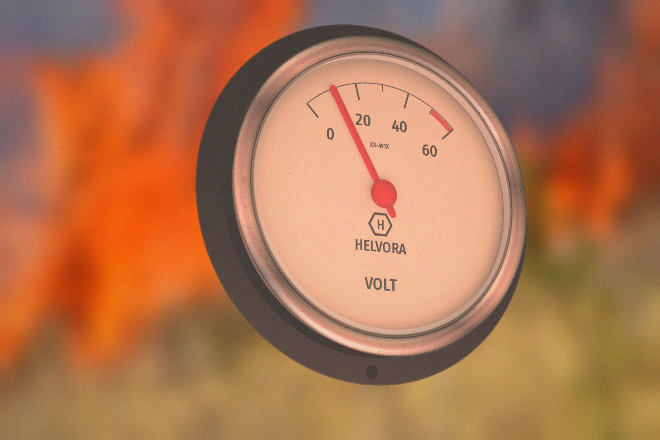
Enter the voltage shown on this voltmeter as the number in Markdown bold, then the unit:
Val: **10** V
